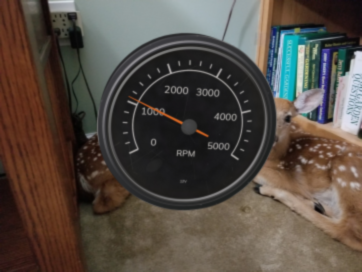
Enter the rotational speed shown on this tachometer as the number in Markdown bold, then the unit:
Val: **1100** rpm
